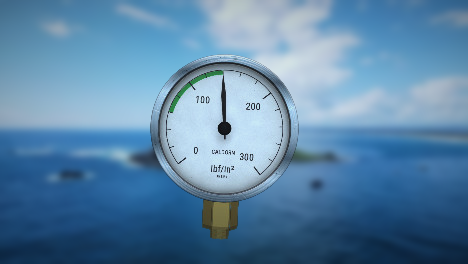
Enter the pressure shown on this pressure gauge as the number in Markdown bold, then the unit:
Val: **140** psi
